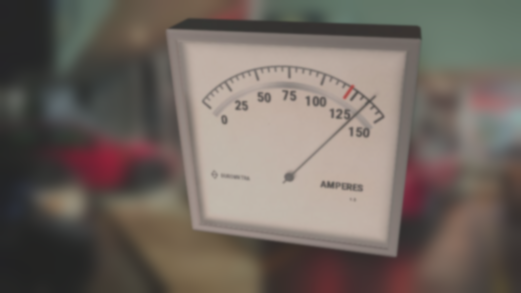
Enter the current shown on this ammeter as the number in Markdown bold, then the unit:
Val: **135** A
